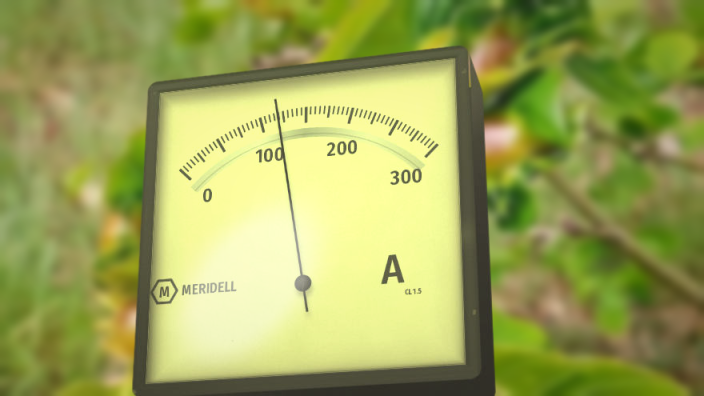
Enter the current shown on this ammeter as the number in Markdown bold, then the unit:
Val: **120** A
